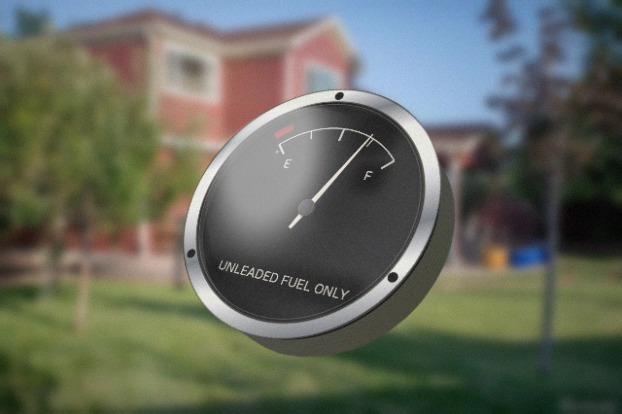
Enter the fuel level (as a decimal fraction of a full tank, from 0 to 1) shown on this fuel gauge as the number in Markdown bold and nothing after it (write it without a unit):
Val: **0.75**
